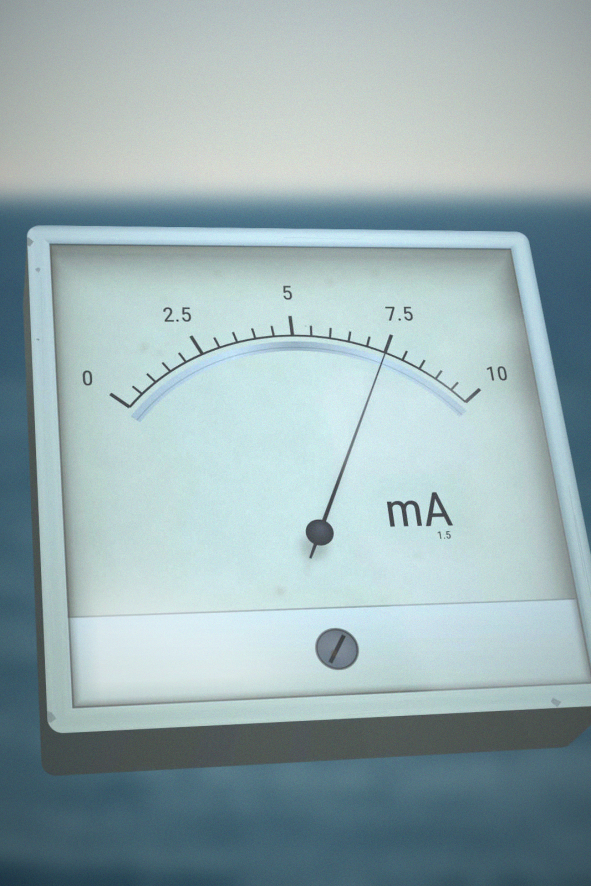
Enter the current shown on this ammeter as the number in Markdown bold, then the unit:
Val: **7.5** mA
